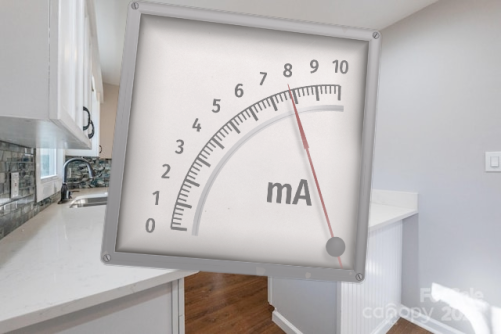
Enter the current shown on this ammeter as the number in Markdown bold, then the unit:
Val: **7.8** mA
